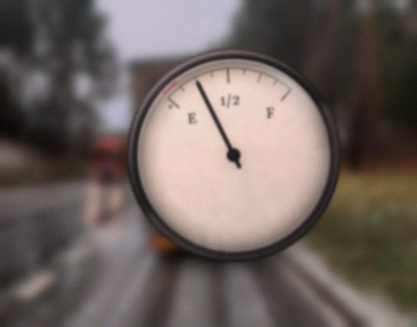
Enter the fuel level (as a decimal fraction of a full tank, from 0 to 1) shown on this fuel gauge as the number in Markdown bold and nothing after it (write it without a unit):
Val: **0.25**
